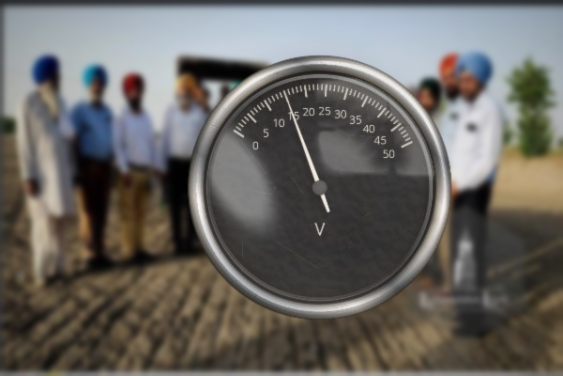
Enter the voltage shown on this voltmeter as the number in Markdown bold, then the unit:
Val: **15** V
